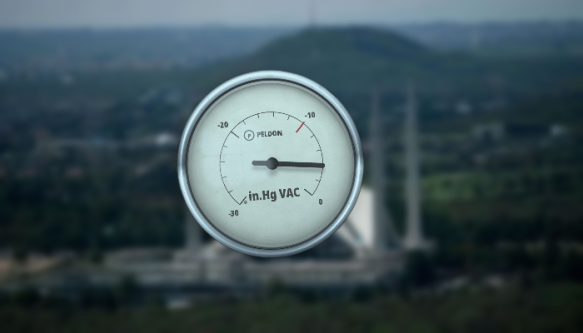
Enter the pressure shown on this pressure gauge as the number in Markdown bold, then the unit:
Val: **-4** inHg
